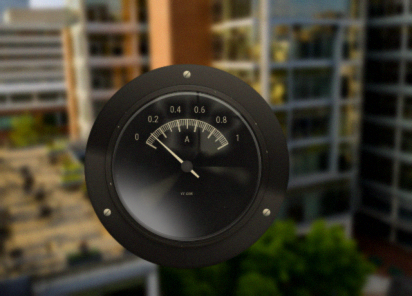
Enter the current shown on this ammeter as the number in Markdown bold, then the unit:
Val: **0.1** A
